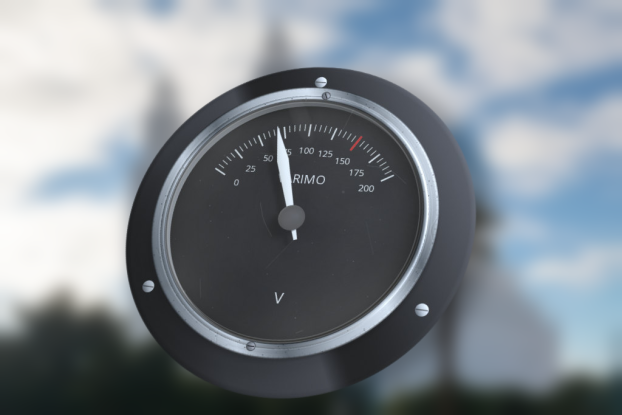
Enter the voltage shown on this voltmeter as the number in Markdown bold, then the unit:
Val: **70** V
